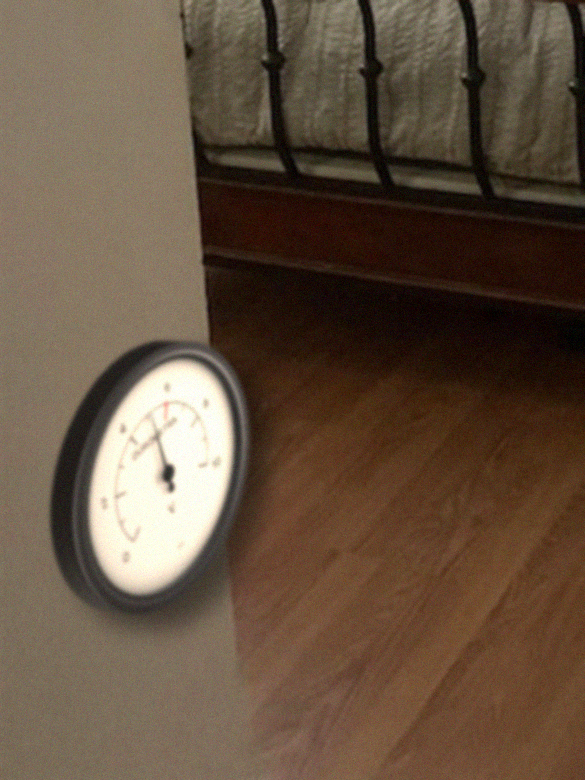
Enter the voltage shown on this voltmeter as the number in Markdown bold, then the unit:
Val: **5** V
